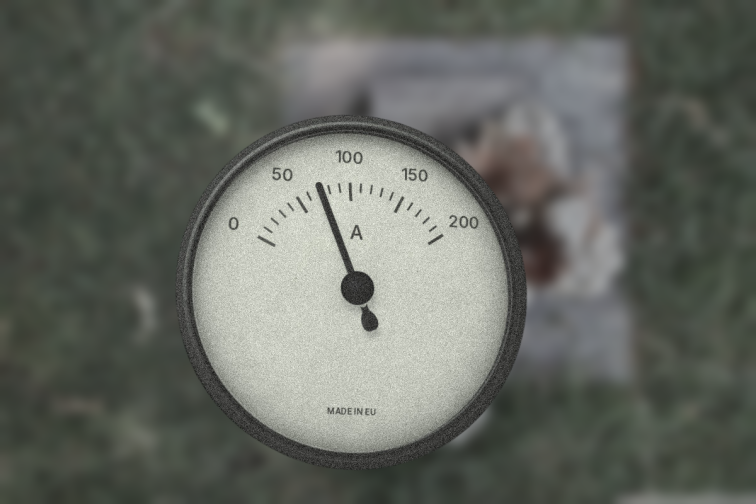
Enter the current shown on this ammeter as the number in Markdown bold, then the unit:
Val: **70** A
